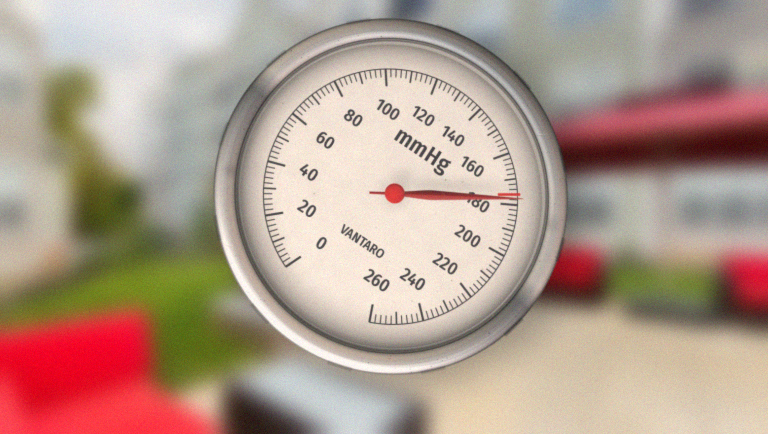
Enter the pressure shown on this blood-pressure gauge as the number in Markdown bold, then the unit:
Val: **178** mmHg
